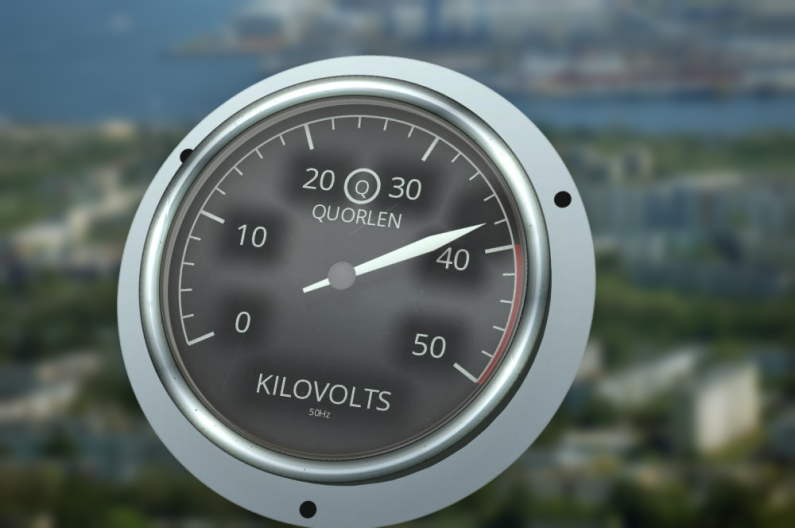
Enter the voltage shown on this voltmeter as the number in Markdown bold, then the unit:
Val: **38** kV
